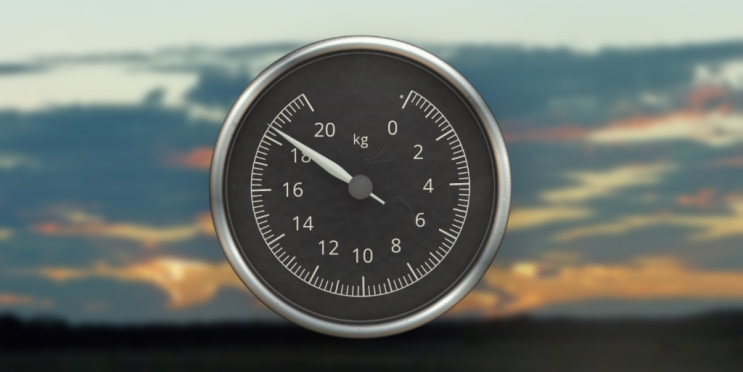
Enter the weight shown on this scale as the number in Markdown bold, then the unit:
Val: **18.4** kg
